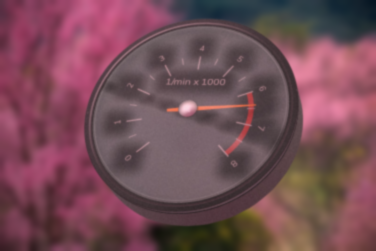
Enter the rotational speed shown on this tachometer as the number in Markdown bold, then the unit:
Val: **6500** rpm
